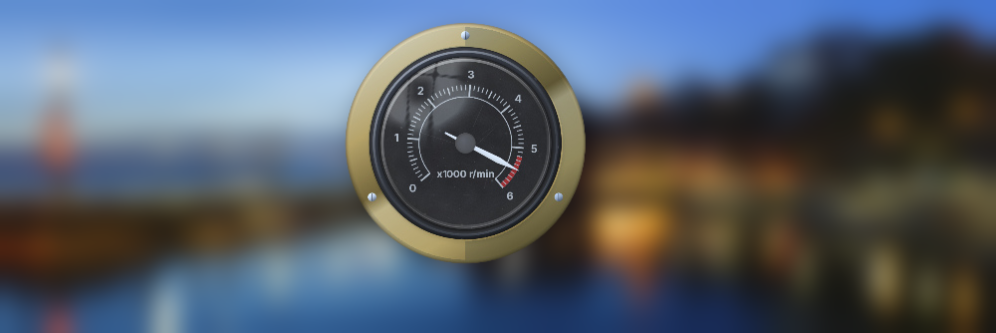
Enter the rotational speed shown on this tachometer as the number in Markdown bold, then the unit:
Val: **5500** rpm
